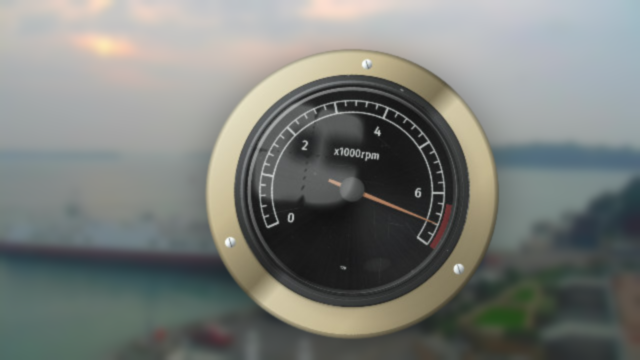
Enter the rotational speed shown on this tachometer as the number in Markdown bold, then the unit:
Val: **6600** rpm
